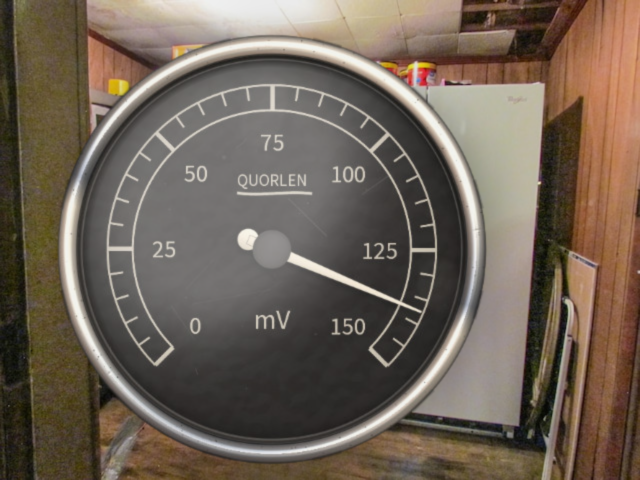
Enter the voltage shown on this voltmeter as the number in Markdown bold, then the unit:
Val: **137.5** mV
